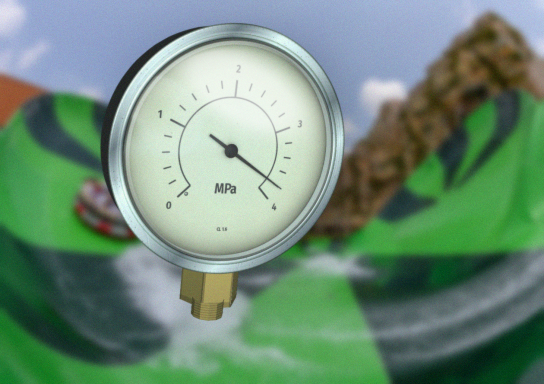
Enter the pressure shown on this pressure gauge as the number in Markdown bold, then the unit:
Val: **3.8** MPa
